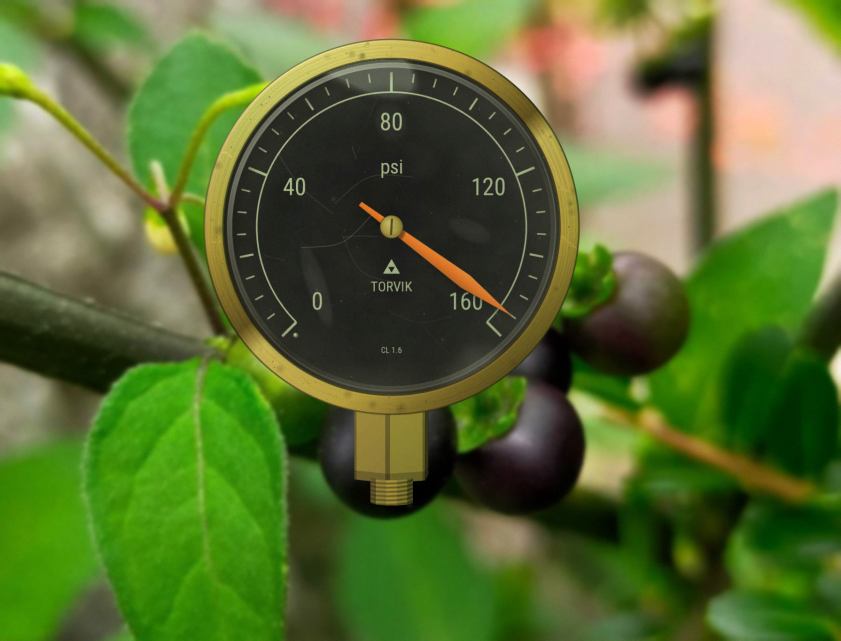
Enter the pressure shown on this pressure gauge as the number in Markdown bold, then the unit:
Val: **155** psi
